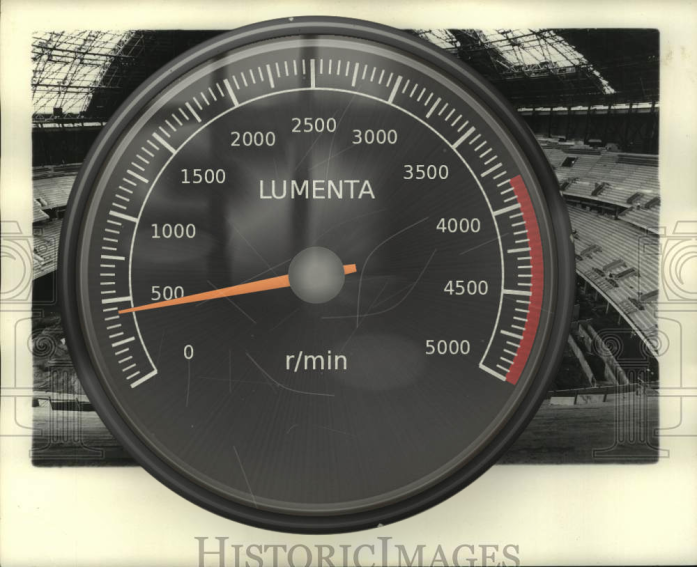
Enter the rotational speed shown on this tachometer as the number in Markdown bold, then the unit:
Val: **425** rpm
